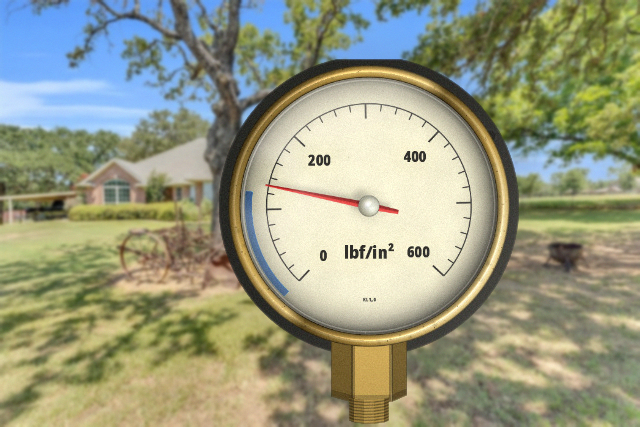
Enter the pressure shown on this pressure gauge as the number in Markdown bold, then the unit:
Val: **130** psi
